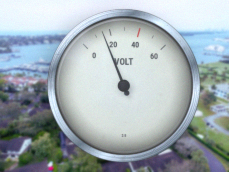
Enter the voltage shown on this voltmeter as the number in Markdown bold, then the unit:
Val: **15** V
